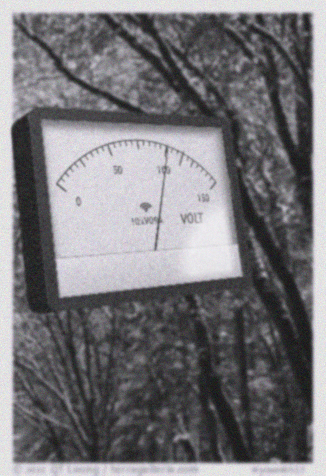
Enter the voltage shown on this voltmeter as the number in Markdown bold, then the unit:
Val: **100** V
